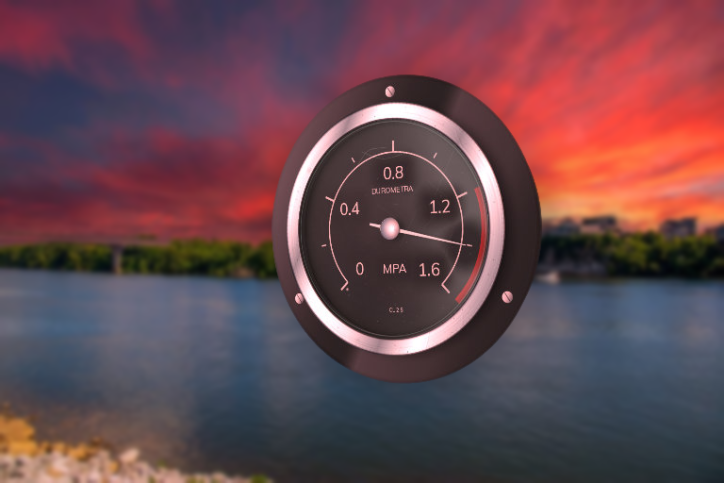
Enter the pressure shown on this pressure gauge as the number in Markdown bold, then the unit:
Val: **1.4** MPa
